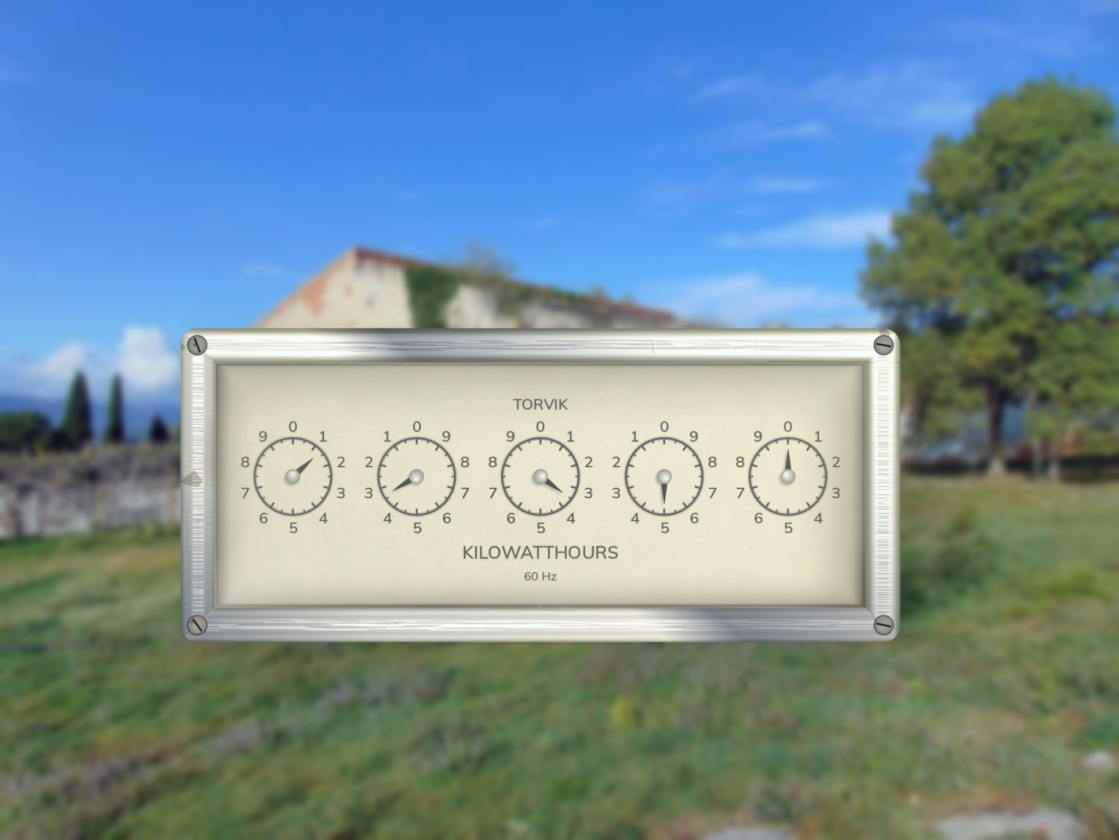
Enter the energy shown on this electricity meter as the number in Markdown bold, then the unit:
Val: **13350** kWh
